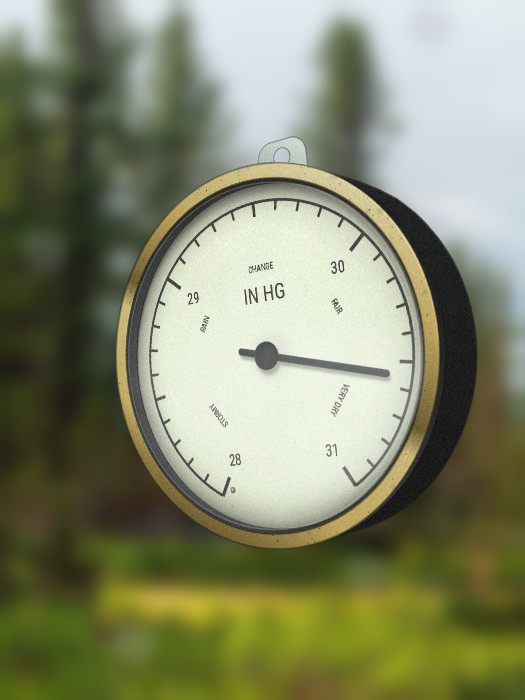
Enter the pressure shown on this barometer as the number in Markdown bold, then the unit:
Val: **30.55** inHg
